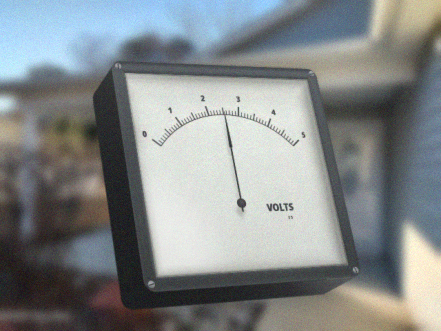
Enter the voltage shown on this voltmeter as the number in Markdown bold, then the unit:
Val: **2.5** V
